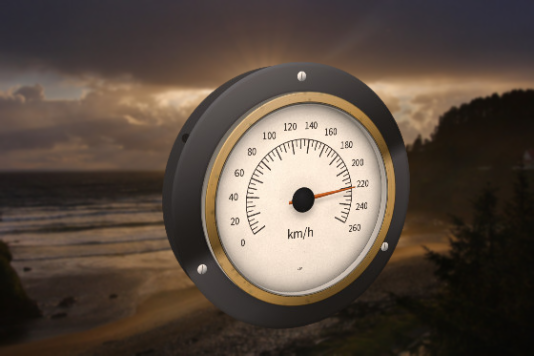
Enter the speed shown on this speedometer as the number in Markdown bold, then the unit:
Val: **220** km/h
